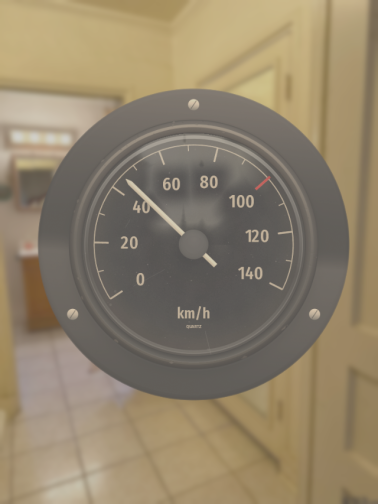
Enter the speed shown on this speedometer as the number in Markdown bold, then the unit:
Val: **45** km/h
